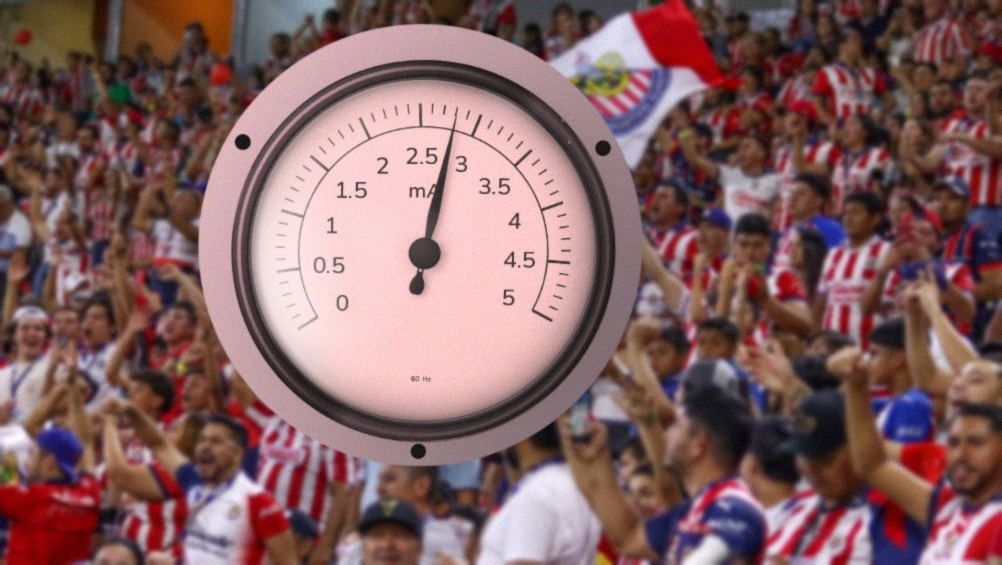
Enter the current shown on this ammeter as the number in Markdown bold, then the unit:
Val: **2.8** mA
